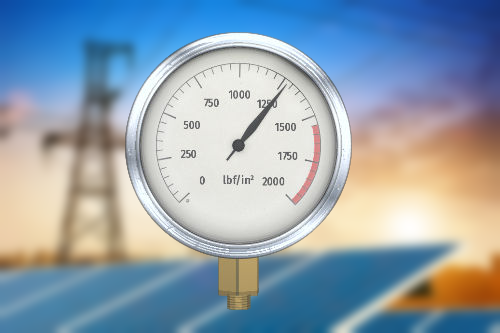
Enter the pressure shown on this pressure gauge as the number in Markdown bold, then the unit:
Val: **1275** psi
